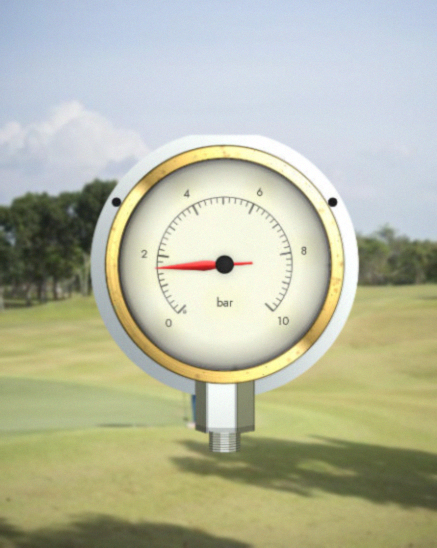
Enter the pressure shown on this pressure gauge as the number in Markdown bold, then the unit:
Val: **1.6** bar
